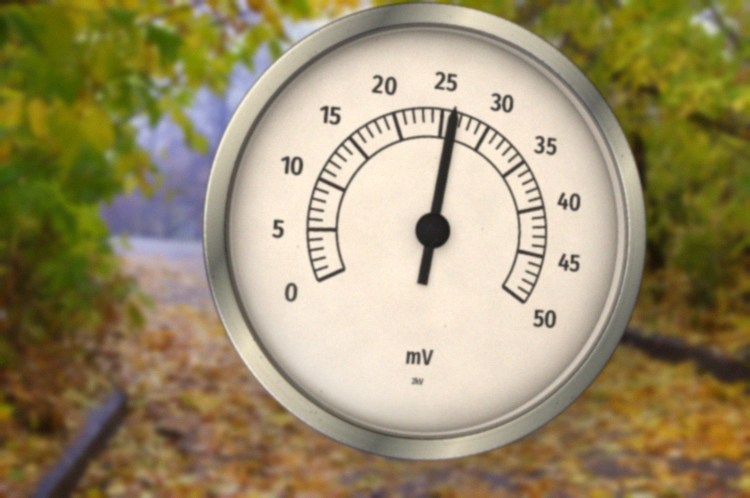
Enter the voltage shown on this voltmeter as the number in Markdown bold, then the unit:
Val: **26** mV
